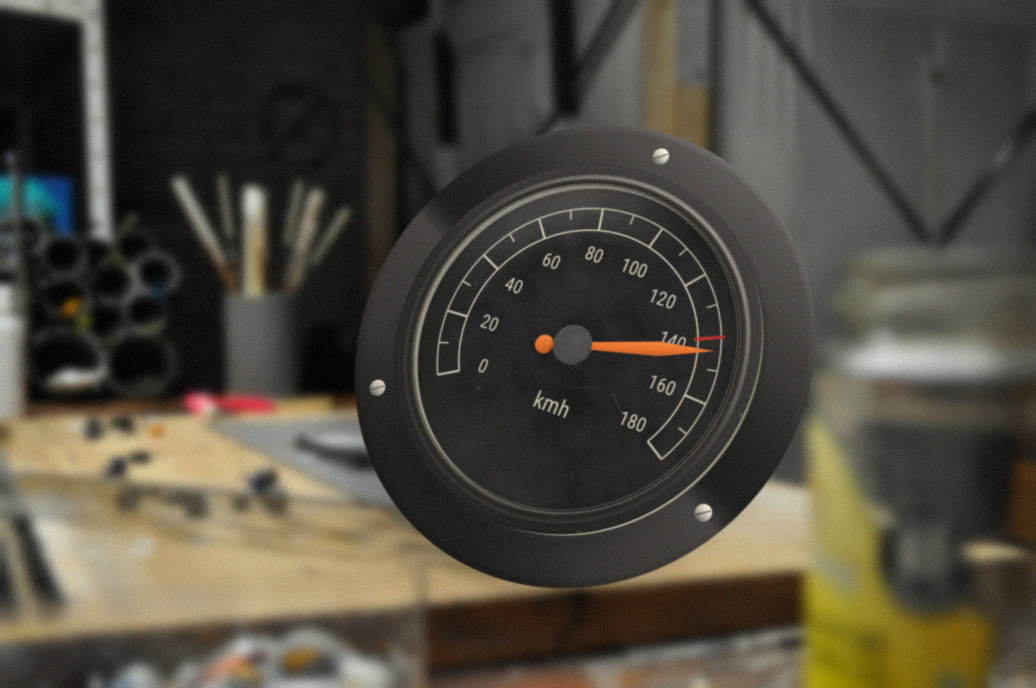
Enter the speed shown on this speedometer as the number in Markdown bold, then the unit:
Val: **145** km/h
